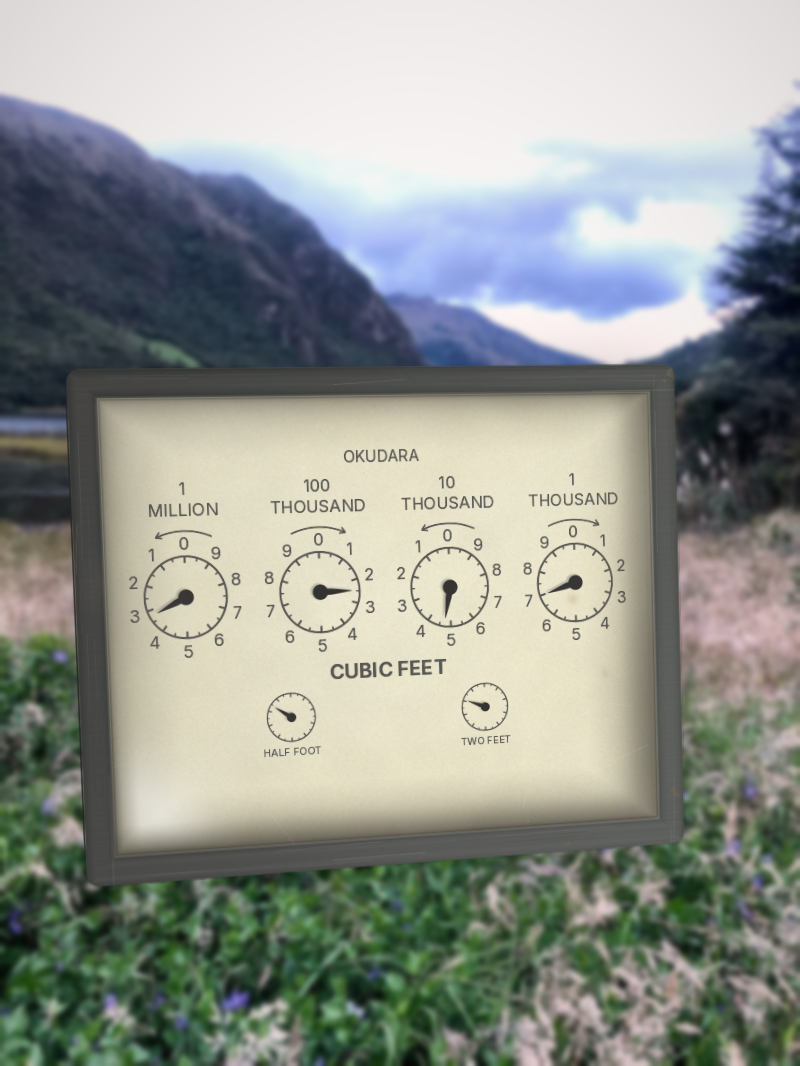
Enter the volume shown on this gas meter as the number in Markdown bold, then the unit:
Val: **324700** ft³
